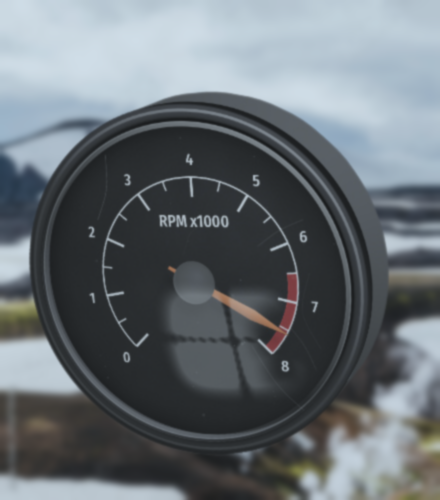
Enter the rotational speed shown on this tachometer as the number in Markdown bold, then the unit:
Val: **7500** rpm
